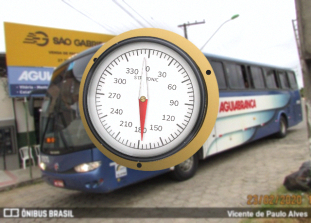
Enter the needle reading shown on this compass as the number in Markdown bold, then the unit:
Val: **175** °
